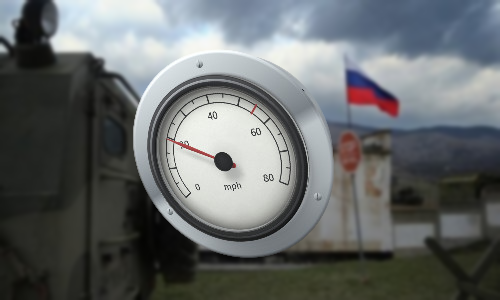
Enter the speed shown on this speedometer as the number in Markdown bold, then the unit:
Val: **20** mph
